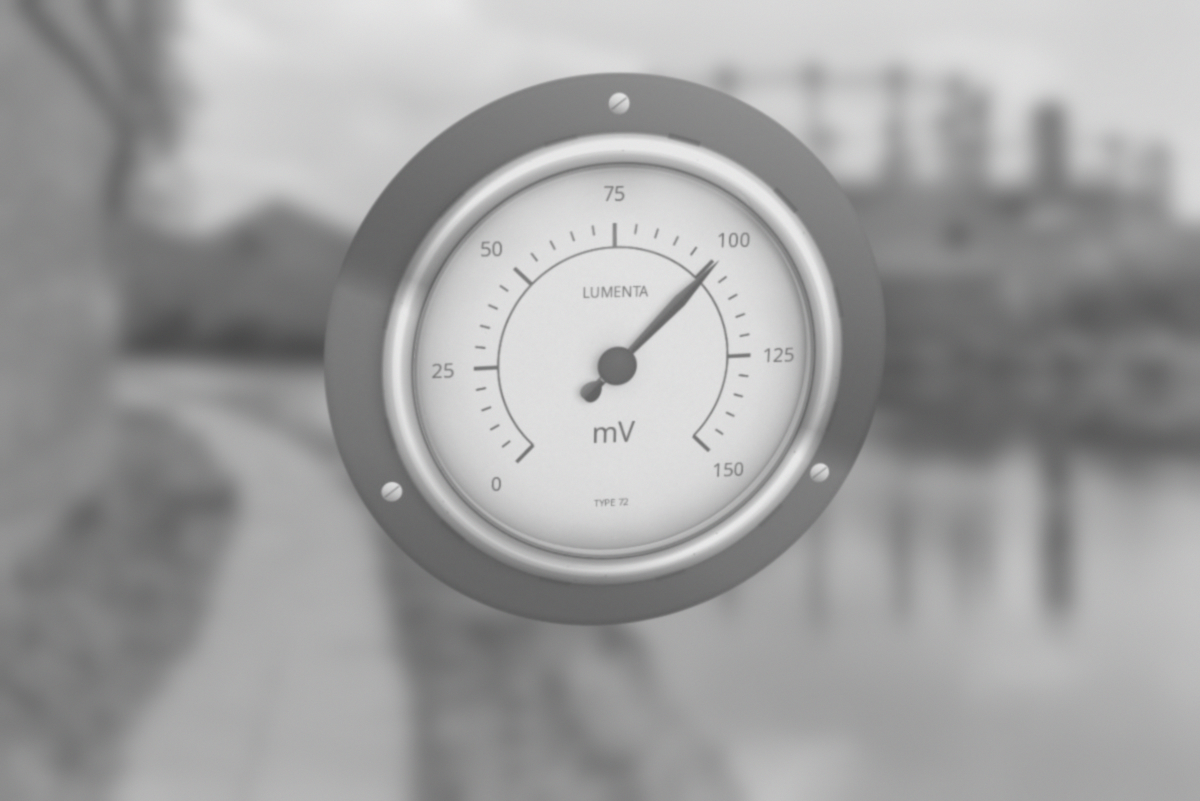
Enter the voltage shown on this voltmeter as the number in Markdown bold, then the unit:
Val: **100** mV
